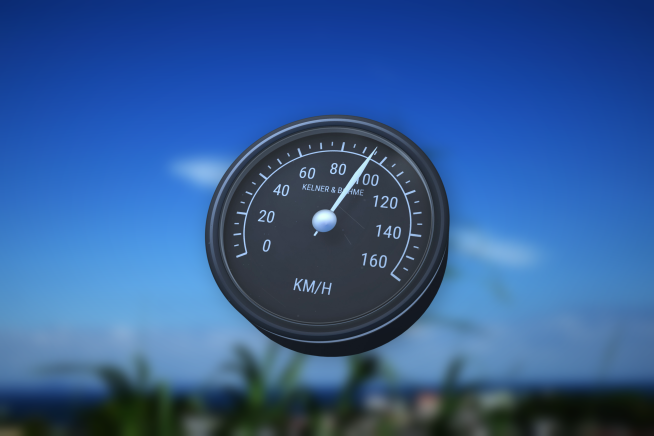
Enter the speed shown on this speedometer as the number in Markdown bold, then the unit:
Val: **95** km/h
